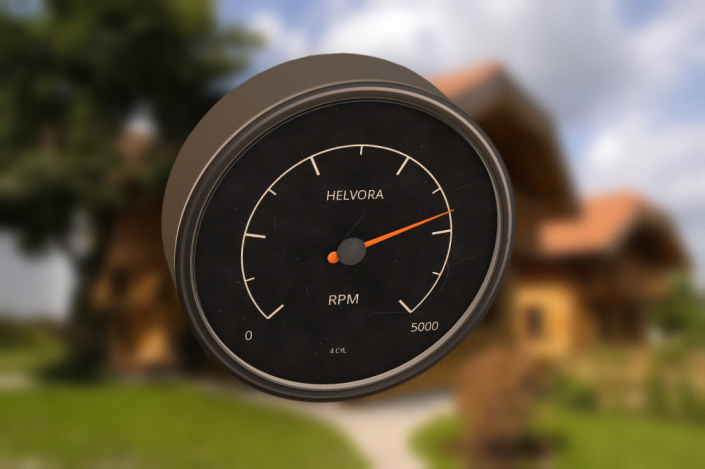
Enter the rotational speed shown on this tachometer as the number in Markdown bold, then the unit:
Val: **3750** rpm
